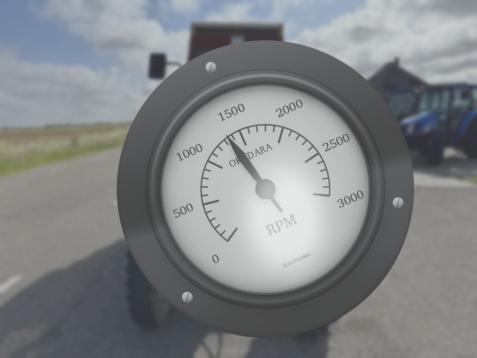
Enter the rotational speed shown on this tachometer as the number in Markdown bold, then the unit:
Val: **1350** rpm
